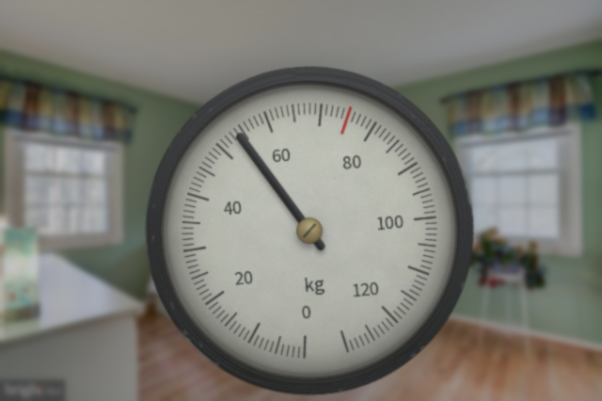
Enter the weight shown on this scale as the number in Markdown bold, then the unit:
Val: **54** kg
